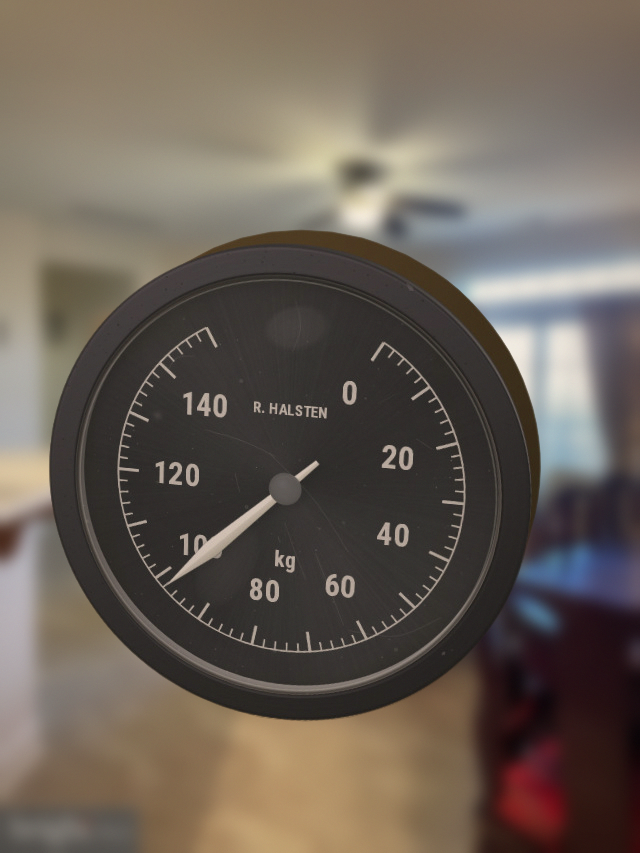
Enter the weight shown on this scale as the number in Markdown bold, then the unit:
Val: **98** kg
